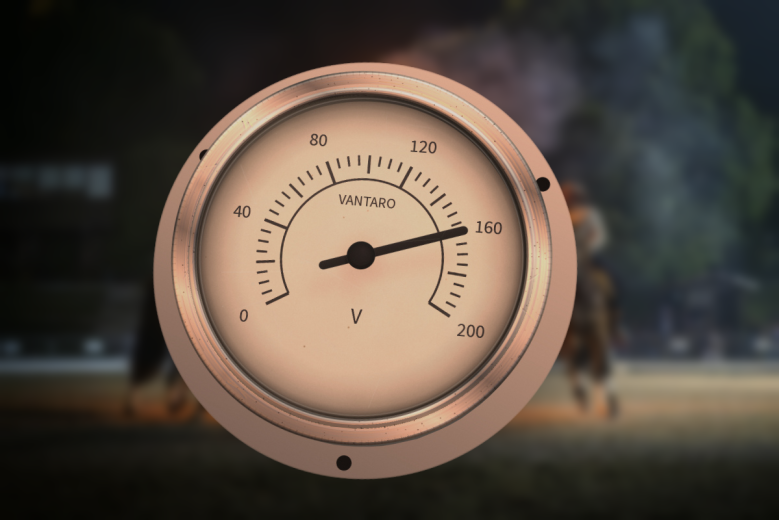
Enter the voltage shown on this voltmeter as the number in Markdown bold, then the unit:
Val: **160** V
